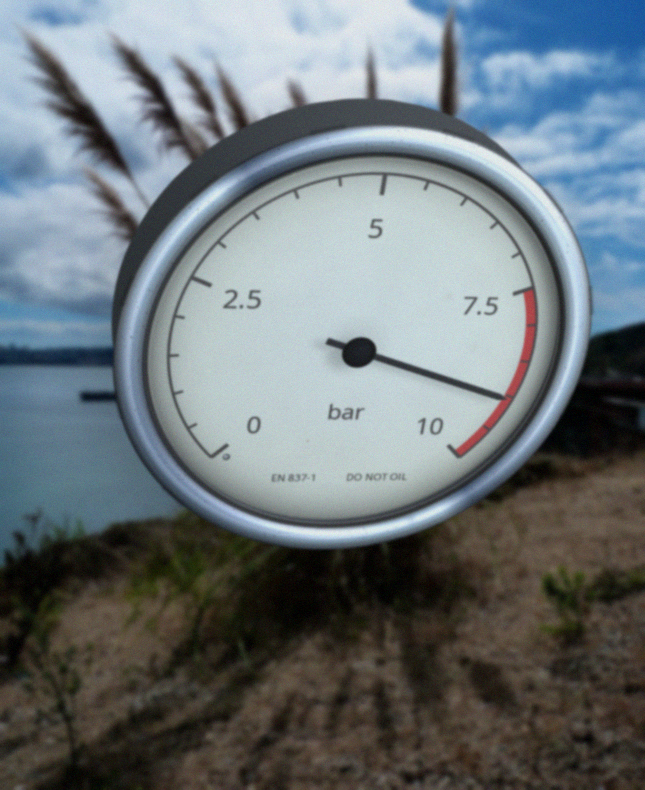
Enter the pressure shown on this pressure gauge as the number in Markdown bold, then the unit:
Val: **9** bar
